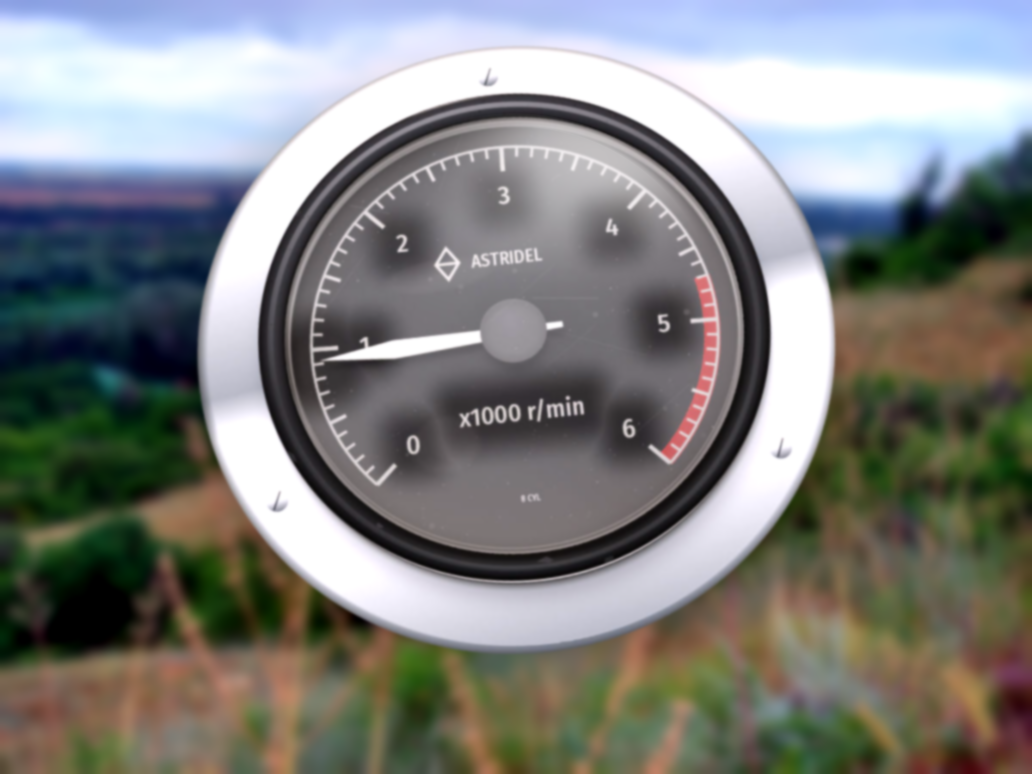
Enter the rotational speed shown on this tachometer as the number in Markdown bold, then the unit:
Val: **900** rpm
